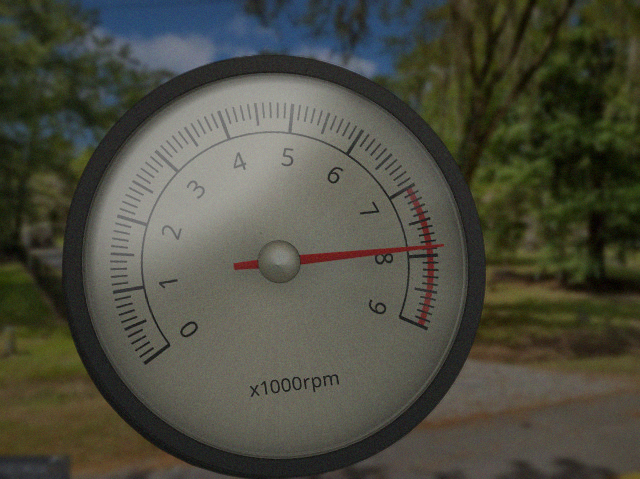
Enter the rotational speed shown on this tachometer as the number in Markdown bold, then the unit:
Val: **7900** rpm
